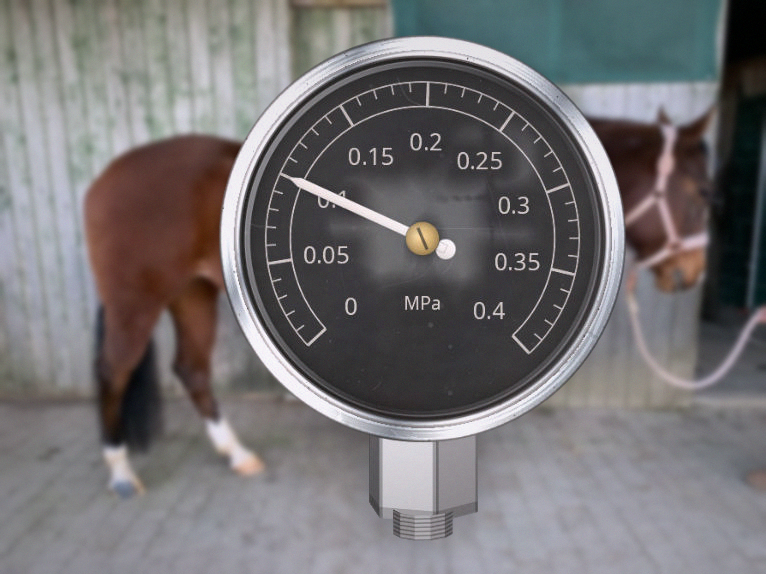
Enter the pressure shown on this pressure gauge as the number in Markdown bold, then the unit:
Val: **0.1** MPa
